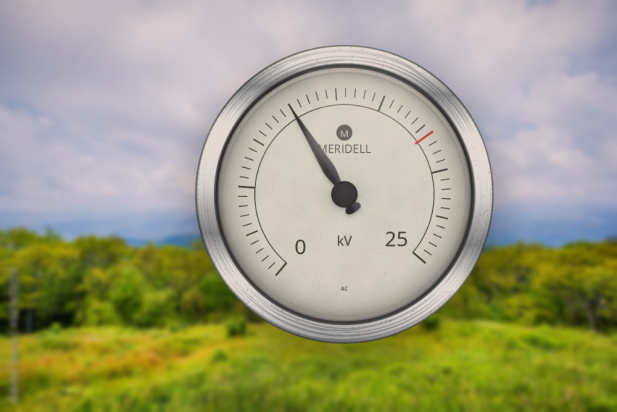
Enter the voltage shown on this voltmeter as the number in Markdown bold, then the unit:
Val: **10** kV
